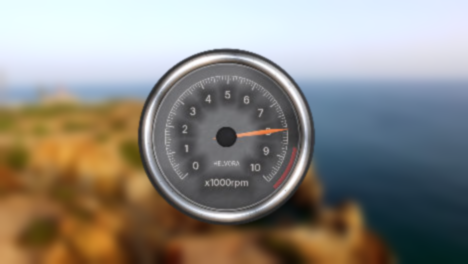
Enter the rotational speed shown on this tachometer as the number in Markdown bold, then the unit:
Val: **8000** rpm
